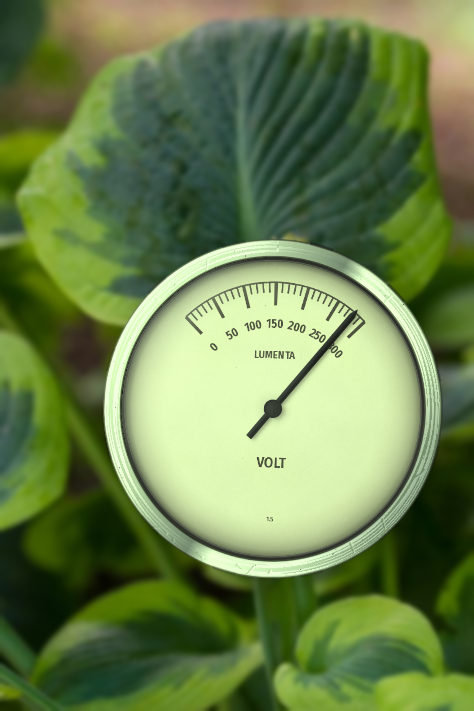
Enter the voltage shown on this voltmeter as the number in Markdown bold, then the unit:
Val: **280** V
